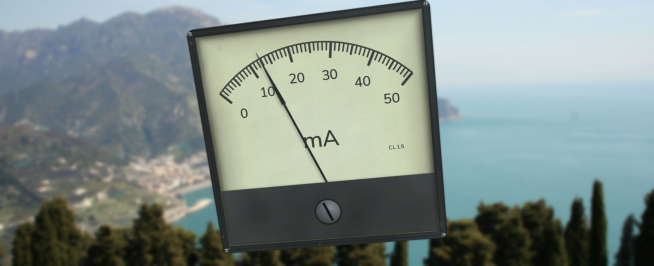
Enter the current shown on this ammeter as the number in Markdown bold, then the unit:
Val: **13** mA
